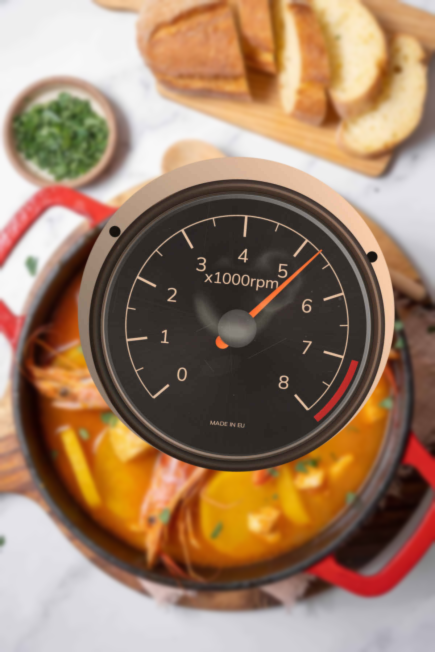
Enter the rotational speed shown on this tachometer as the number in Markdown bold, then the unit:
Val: **5250** rpm
